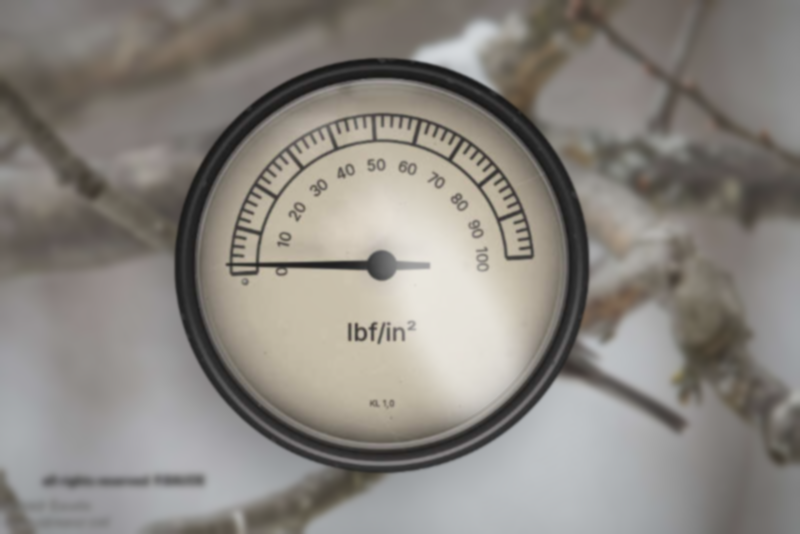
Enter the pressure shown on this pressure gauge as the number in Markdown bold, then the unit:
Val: **2** psi
